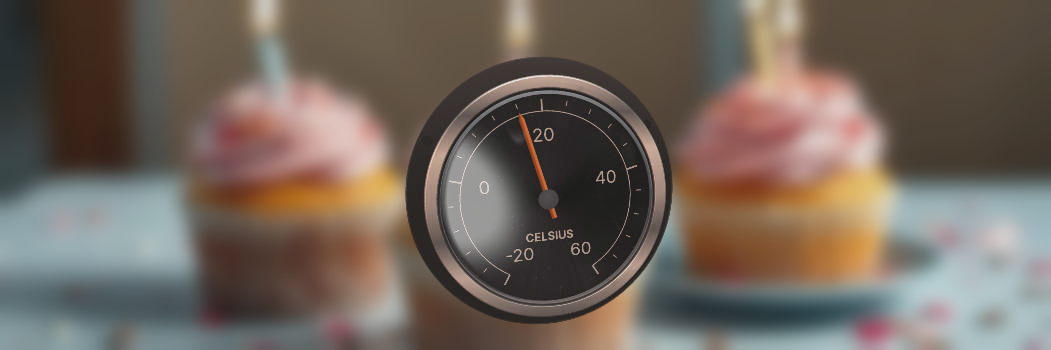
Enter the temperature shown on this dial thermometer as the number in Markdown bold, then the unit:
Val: **16** °C
